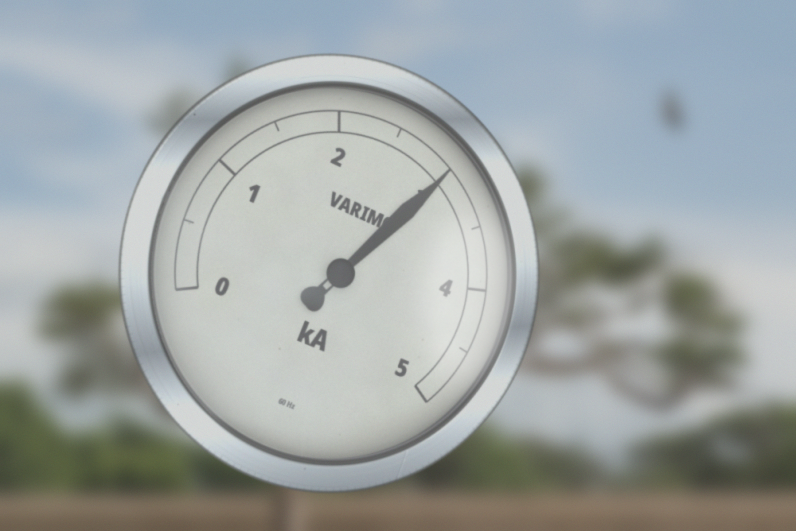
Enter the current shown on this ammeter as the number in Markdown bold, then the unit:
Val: **3** kA
